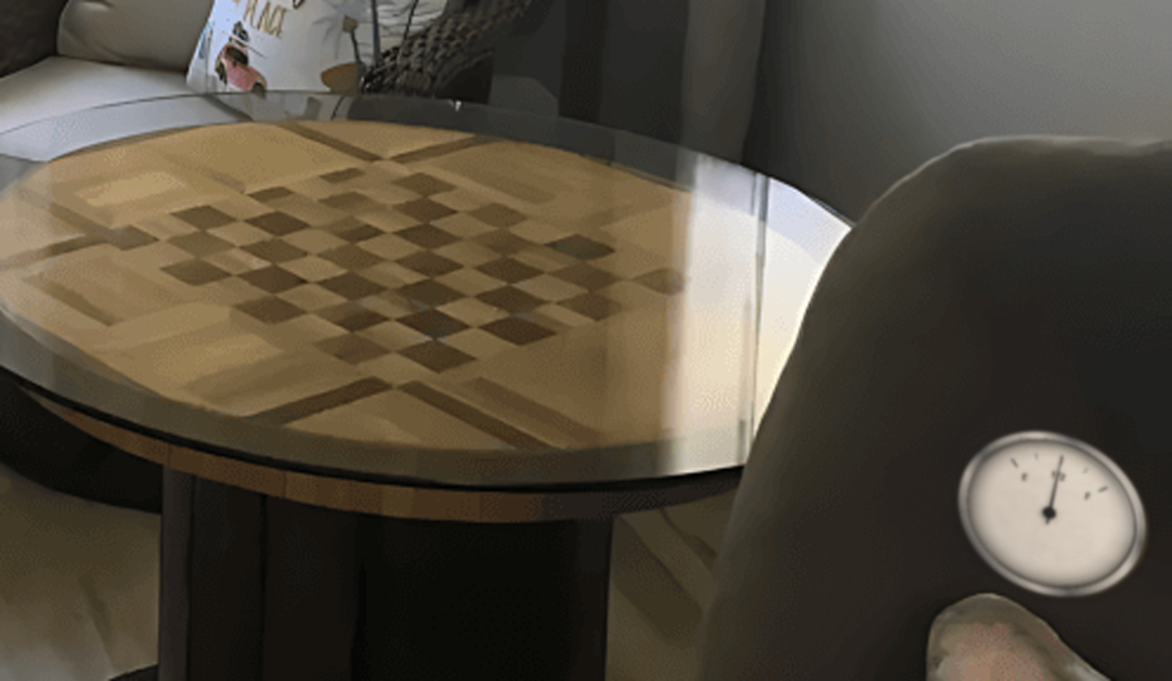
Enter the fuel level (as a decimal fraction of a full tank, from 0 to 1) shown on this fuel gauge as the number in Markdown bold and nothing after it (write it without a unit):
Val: **0.5**
